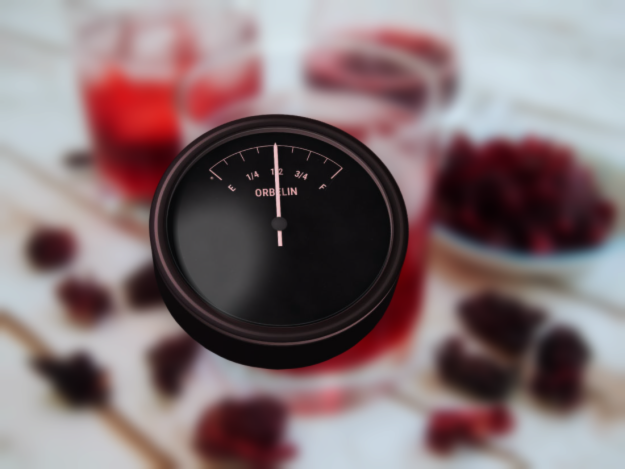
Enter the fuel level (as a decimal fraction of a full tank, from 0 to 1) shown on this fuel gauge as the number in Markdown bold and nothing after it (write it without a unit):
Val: **0.5**
